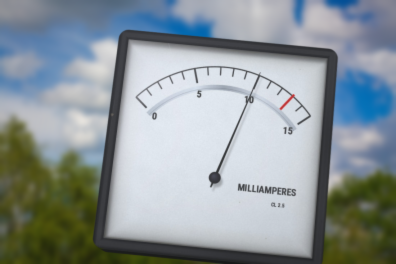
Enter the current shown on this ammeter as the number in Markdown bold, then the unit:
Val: **10** mA
